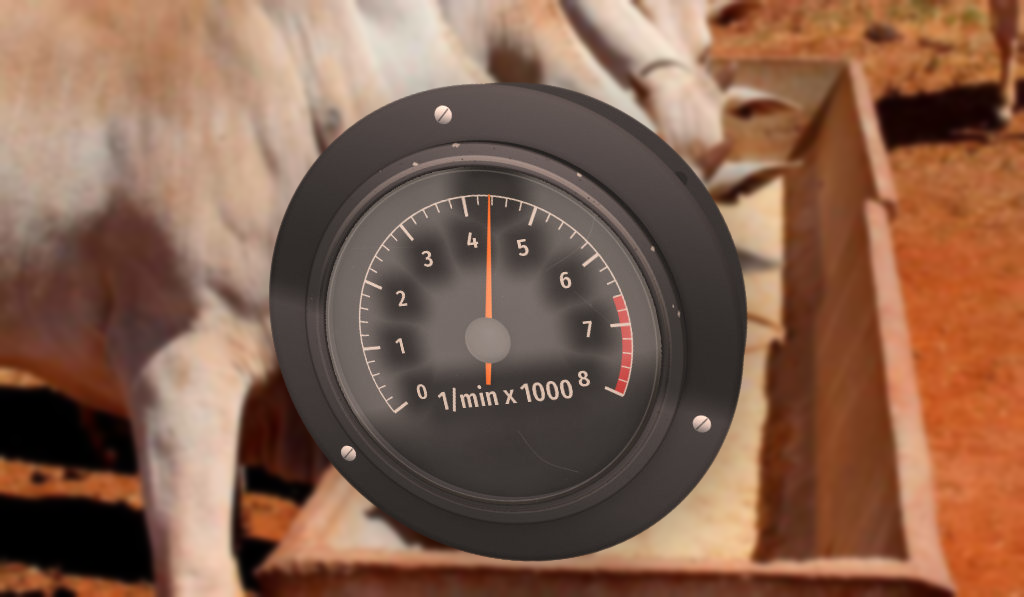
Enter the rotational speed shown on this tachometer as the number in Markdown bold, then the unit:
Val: **4400** rpm
